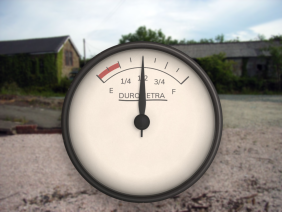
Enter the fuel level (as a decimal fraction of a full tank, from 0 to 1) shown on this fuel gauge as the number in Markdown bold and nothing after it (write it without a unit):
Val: **0.5**
